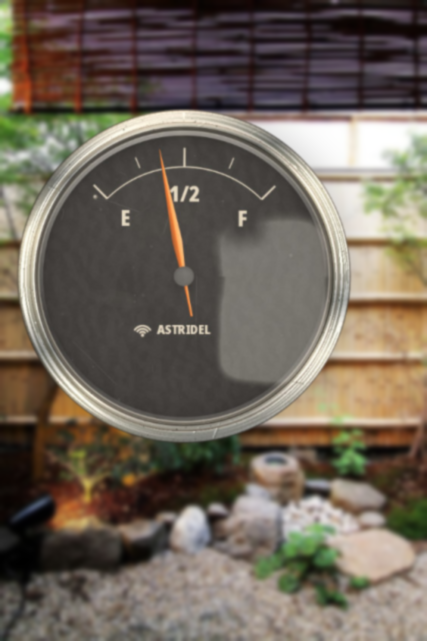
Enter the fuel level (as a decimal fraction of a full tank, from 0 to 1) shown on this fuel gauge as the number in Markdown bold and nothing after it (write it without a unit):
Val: **0.375**
